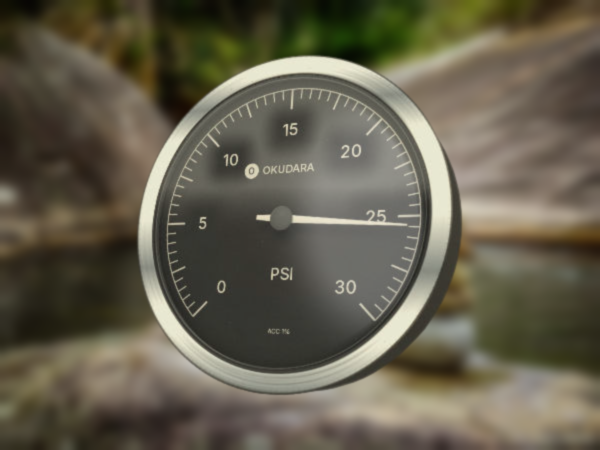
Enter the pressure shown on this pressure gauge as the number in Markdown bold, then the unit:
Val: **25.5** psi
